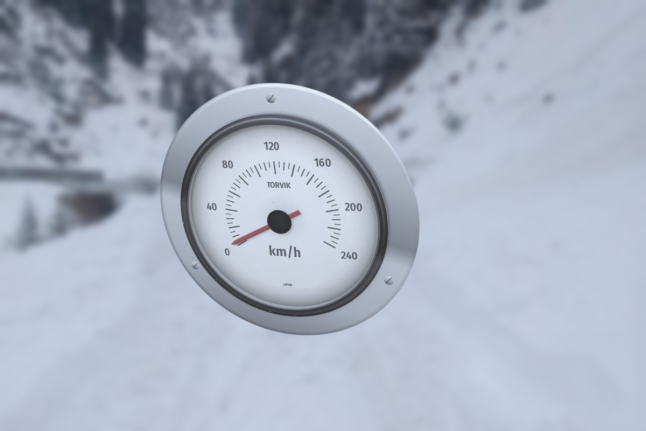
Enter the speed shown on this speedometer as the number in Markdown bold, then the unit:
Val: **5** km/h
